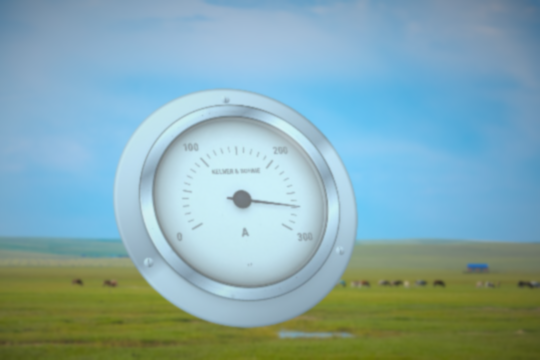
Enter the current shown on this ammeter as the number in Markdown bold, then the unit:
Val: **270** A
